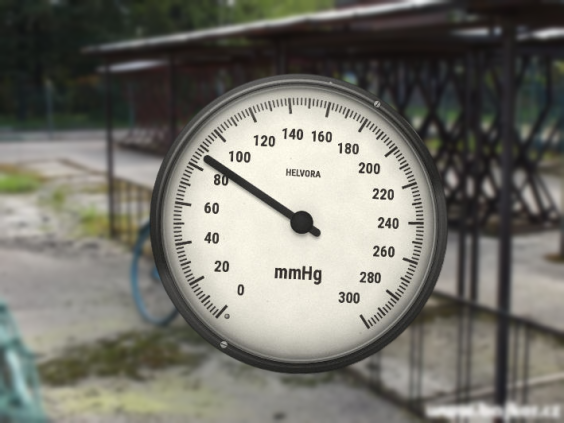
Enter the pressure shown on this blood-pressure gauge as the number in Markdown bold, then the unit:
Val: **86** mmHg
